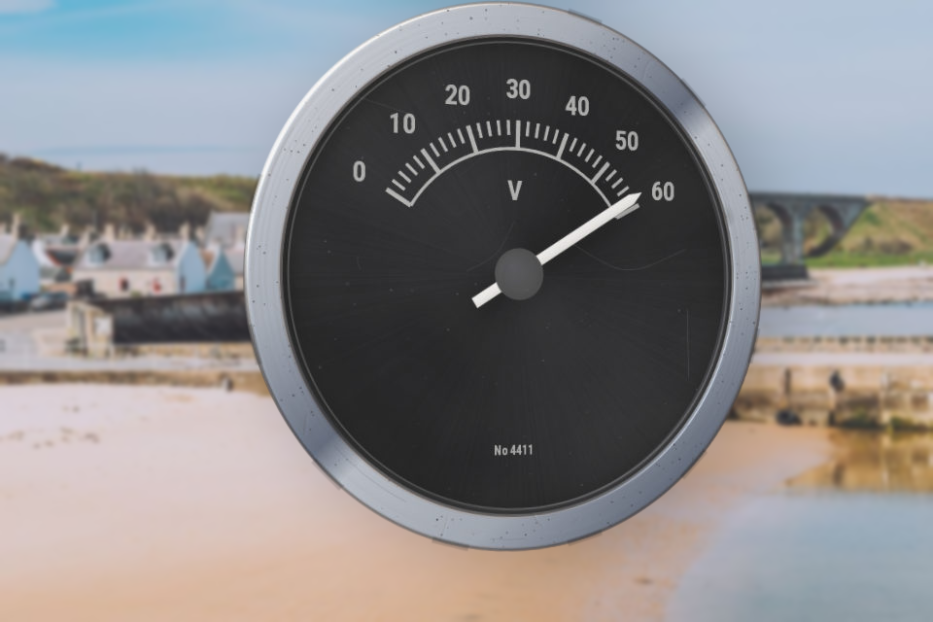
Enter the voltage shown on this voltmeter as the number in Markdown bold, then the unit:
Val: **58** V
